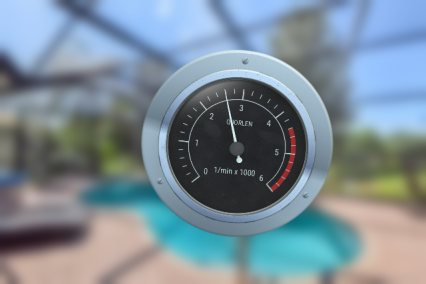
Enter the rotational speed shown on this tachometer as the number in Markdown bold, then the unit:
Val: **2600** rpm
